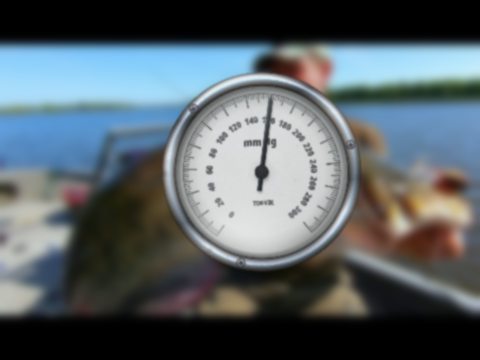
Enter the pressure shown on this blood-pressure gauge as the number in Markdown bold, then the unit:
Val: **160** mmHg
